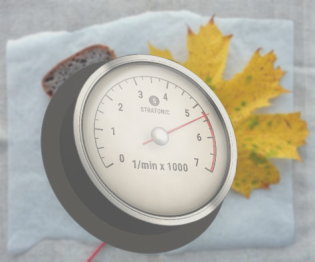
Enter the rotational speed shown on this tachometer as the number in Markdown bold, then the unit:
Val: **5375** rpm
